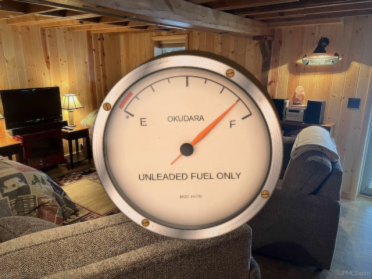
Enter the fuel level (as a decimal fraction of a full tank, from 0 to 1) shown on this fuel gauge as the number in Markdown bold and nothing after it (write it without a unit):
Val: **0.875**
